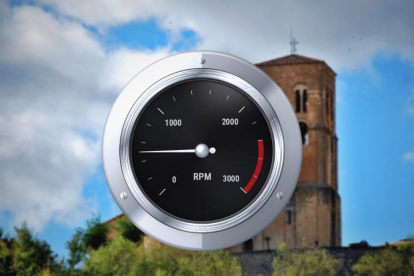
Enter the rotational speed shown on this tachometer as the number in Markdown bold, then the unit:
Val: **500** rpm
